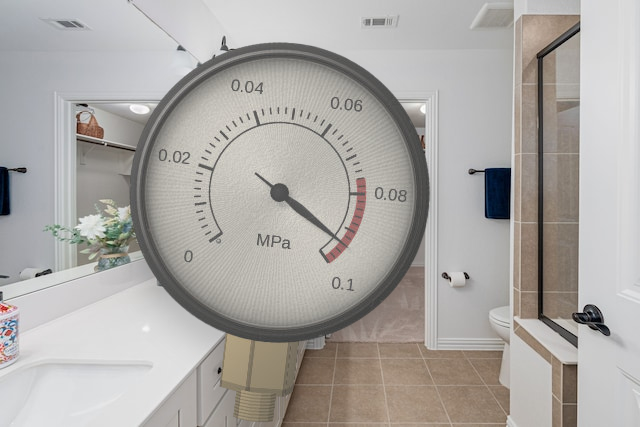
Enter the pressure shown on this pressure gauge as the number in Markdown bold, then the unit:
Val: **0.094** MPa
